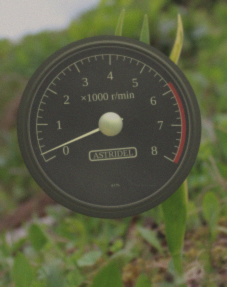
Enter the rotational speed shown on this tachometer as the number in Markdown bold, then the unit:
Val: **200** rpm
